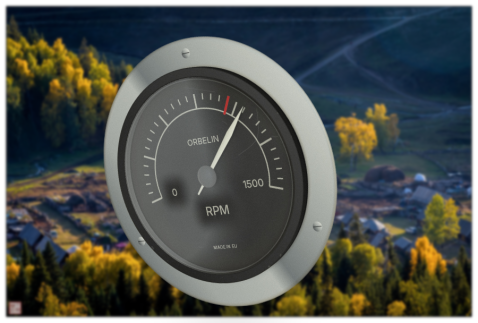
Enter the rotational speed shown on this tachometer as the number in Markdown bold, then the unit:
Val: **1050** rpm
